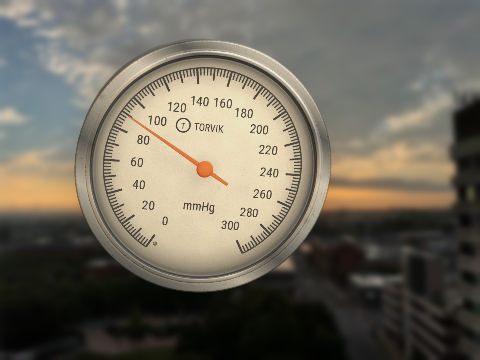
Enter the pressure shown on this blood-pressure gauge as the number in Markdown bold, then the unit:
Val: **90** mmHg
